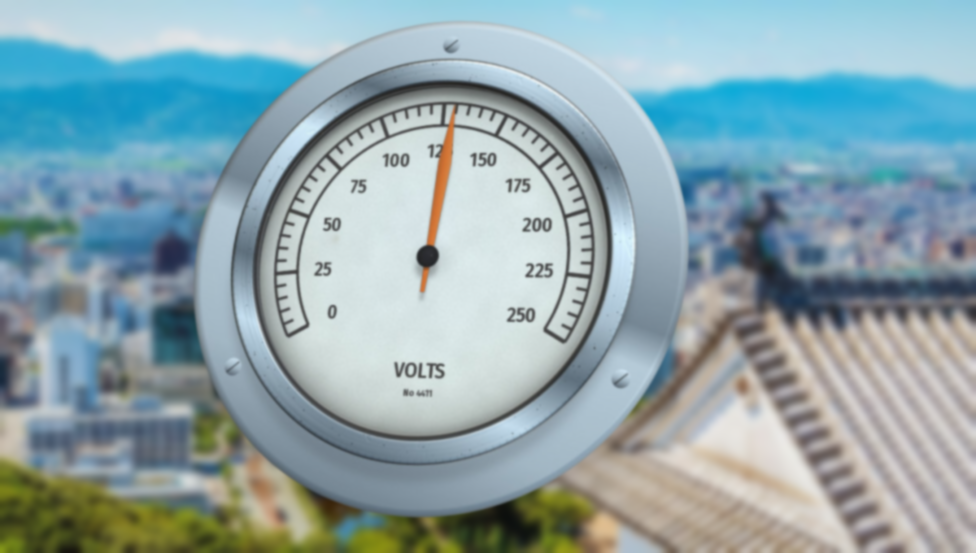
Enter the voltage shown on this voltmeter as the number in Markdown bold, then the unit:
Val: **130** V
